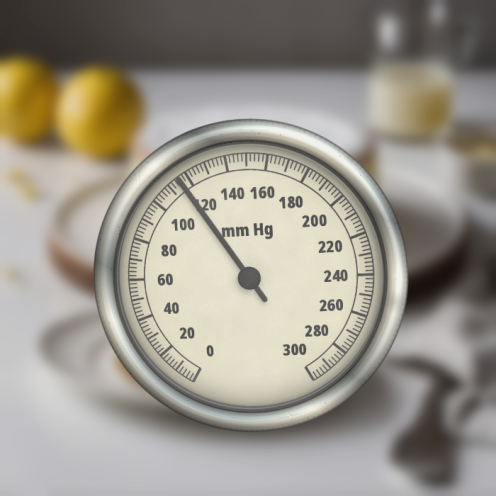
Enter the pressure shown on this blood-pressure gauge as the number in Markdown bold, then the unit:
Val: **116** mmHg
